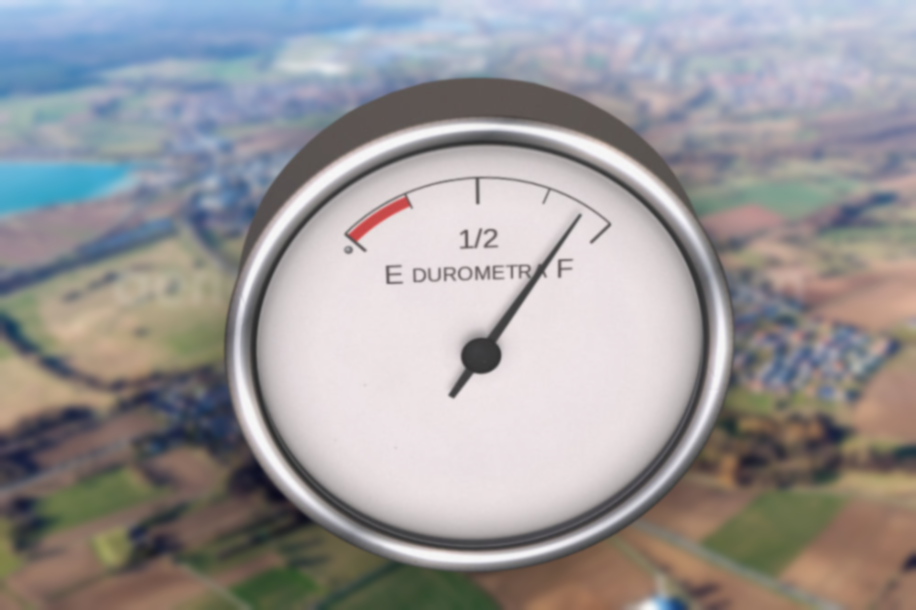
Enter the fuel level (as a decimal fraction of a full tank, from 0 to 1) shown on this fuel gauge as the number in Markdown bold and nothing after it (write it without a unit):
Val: **0.875**
